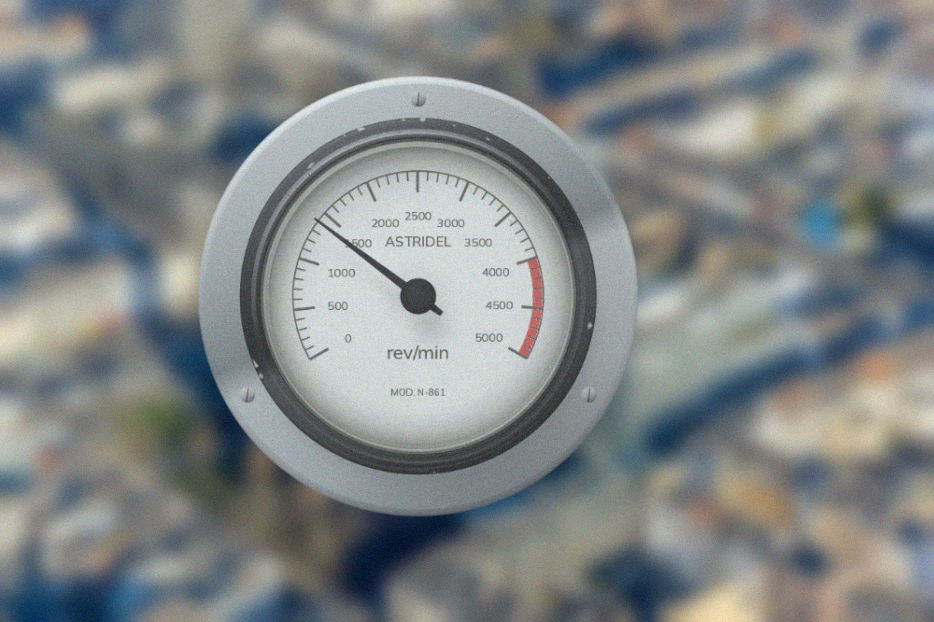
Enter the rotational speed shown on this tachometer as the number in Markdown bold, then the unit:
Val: **1400** rpm
